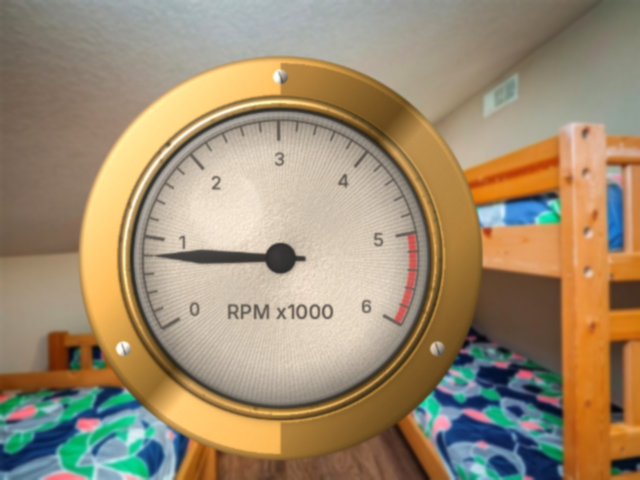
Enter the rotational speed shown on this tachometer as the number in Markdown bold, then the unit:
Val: **800** rpm
